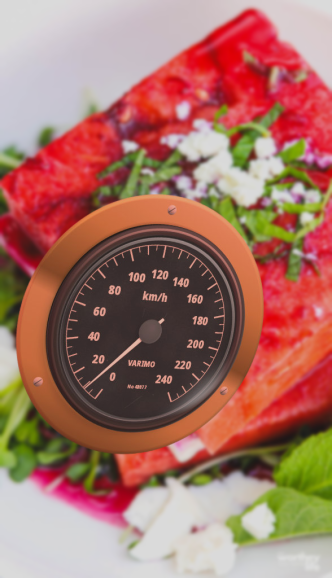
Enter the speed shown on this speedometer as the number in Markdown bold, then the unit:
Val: **10** km/h
